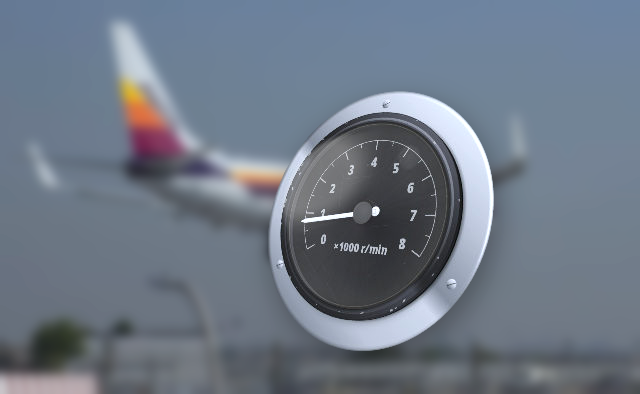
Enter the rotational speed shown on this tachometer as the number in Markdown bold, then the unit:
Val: **750** rpm
